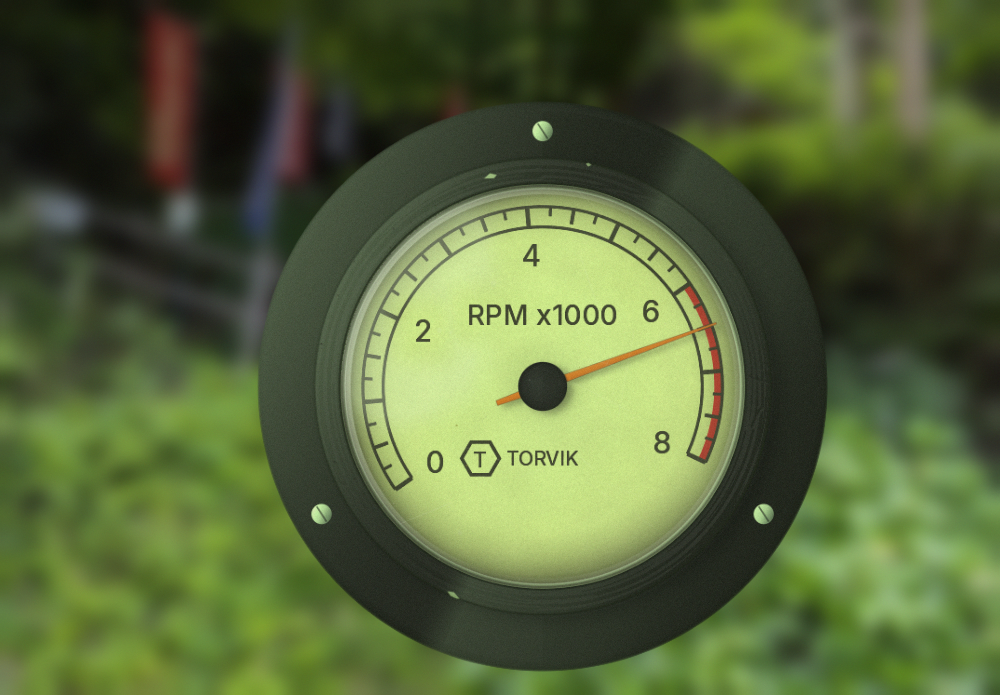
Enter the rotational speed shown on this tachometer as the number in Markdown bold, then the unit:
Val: **6500** rpm
